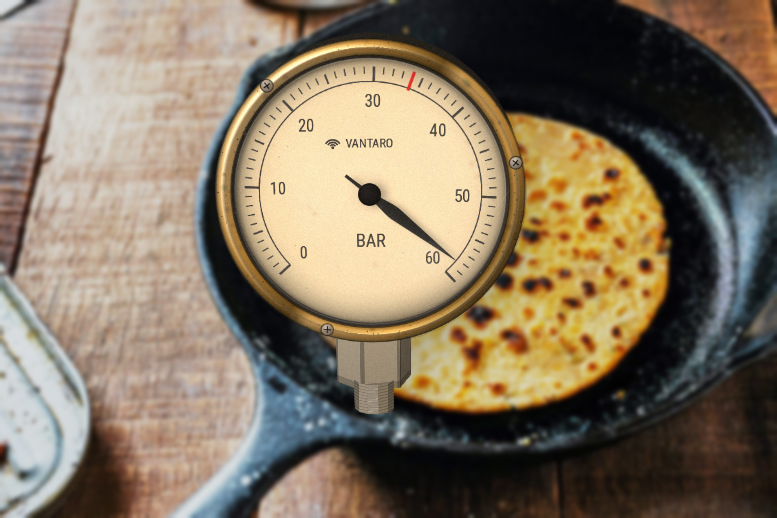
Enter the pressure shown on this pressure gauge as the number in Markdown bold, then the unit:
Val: **58** bar
